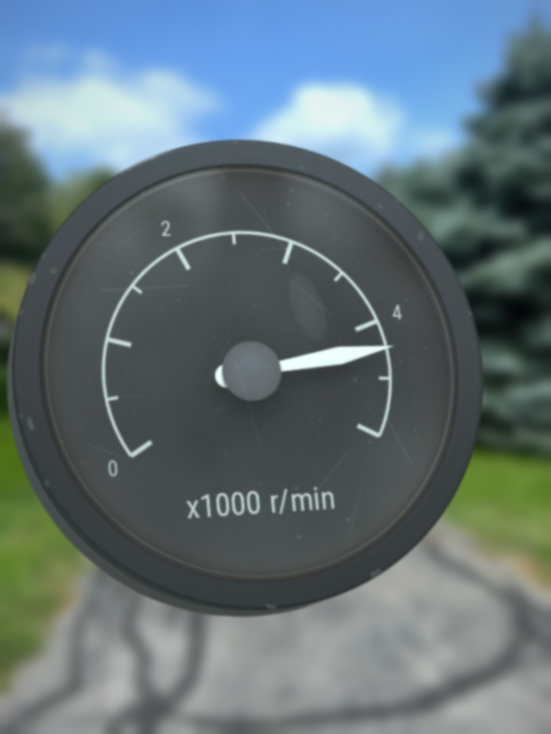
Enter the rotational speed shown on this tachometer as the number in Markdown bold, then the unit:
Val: **4250** rpm
